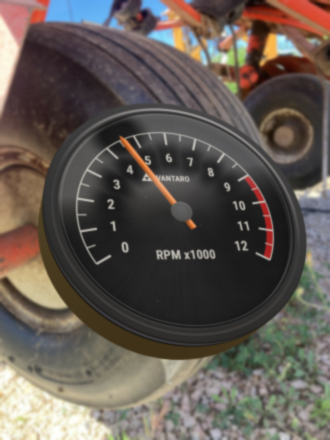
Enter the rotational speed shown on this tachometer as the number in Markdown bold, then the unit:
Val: **4500** rpm
